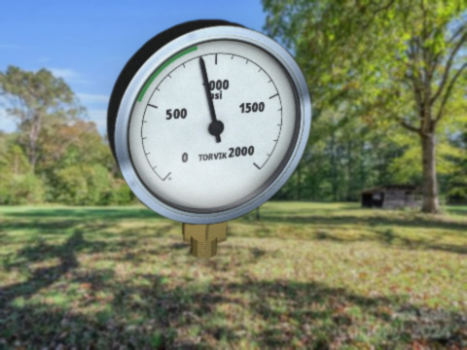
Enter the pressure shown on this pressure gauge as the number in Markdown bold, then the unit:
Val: **900** psi
